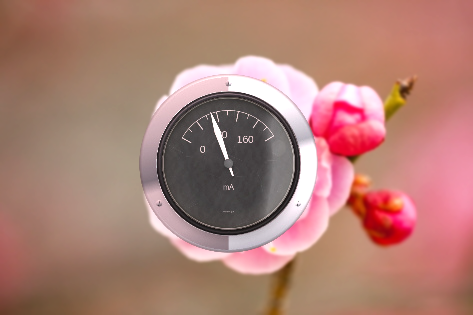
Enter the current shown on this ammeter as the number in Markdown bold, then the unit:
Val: **70** mA
